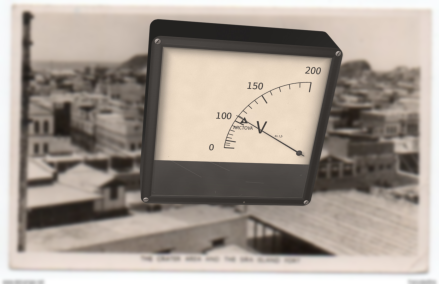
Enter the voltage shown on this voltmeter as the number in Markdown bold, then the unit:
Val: **110** V
